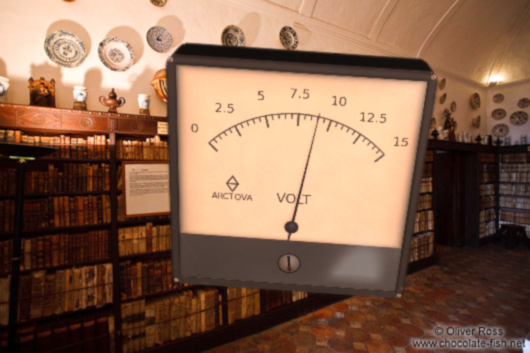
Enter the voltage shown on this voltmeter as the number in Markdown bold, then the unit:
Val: **9** V
